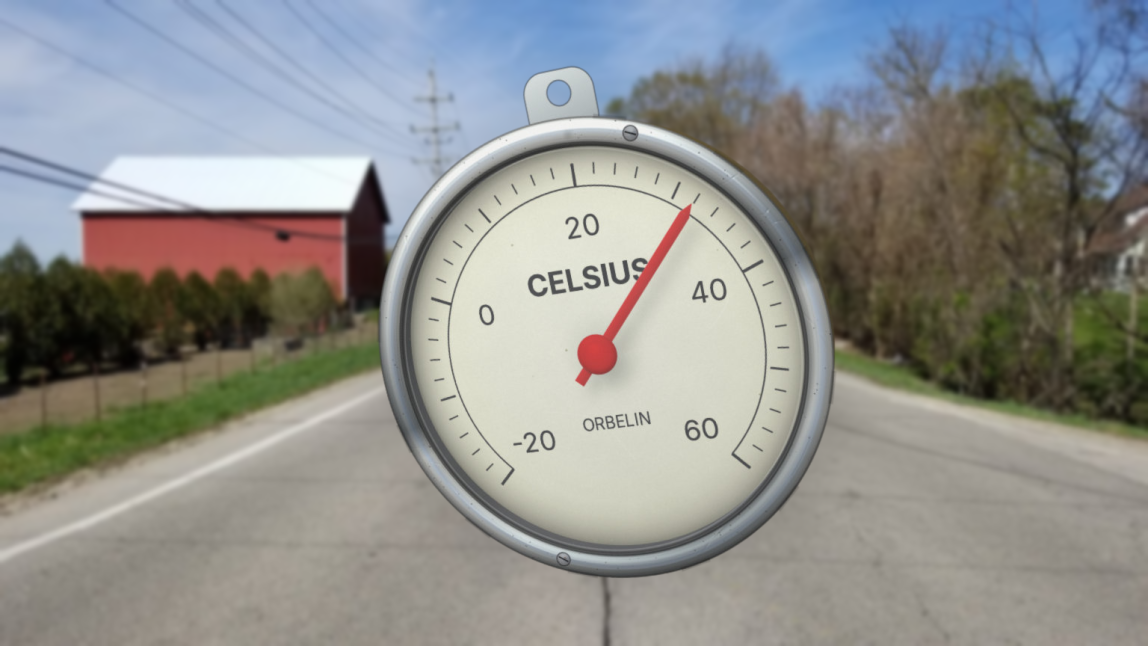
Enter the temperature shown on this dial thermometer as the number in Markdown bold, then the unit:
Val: **32** °C
